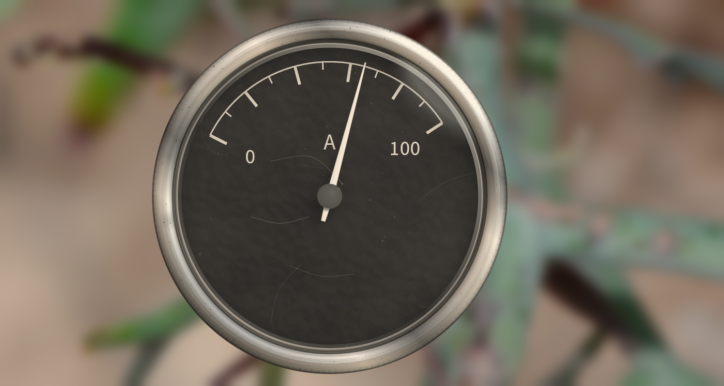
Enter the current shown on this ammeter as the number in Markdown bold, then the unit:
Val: **65** A
